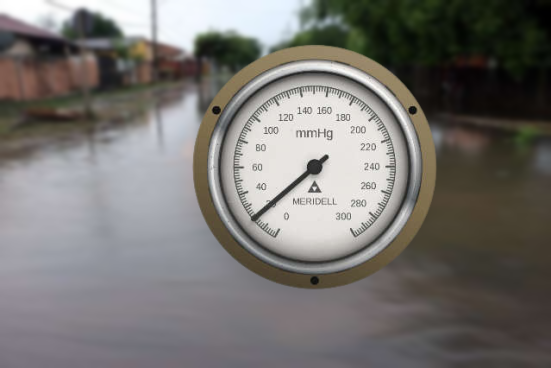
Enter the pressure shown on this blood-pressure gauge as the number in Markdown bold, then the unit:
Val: **20** mmHg
